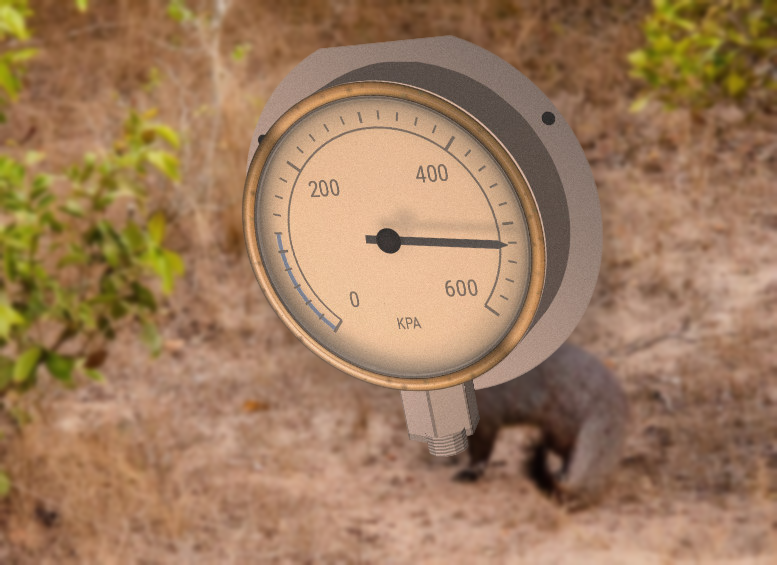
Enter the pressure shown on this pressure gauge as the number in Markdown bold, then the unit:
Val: **520** kPa
